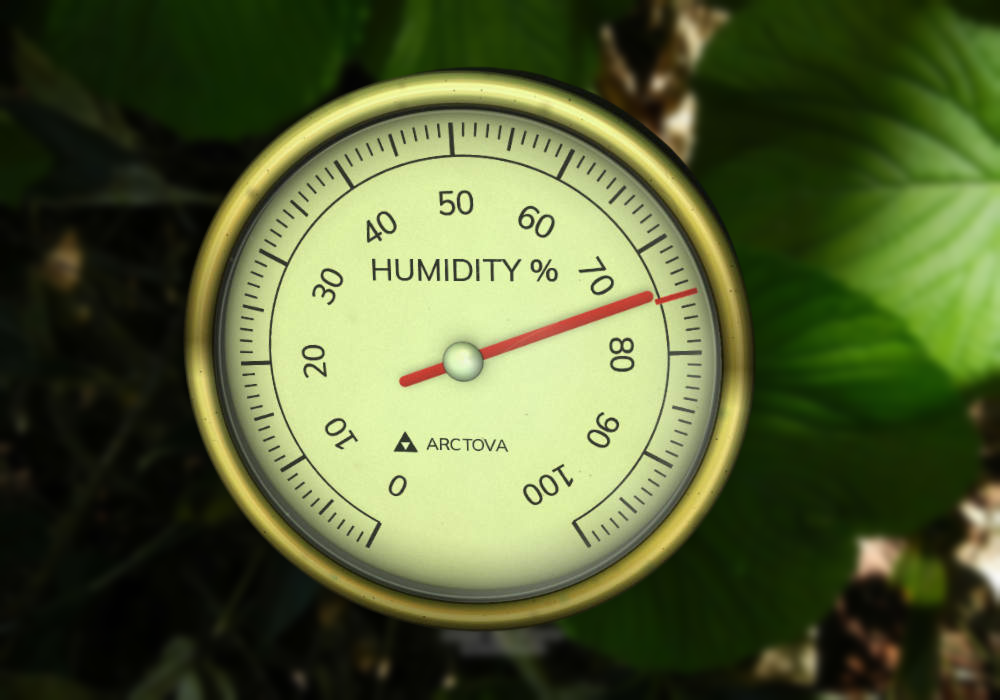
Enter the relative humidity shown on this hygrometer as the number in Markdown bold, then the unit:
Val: **74** %
